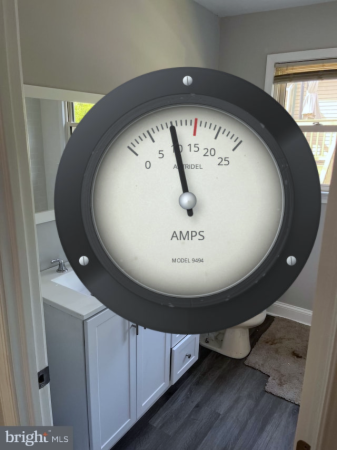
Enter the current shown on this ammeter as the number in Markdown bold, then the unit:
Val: **10** A
